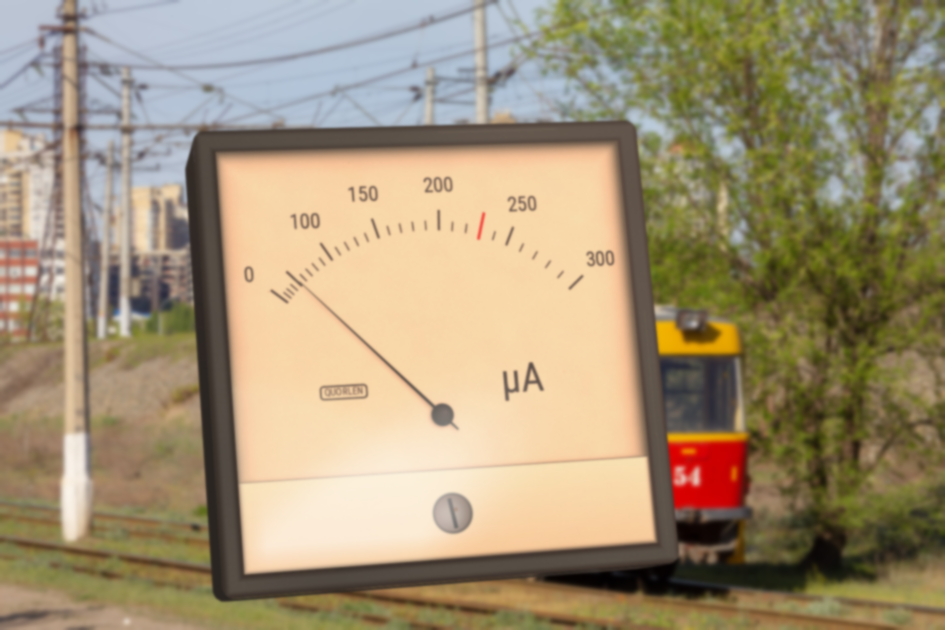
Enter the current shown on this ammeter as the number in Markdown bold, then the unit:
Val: **50** µA
